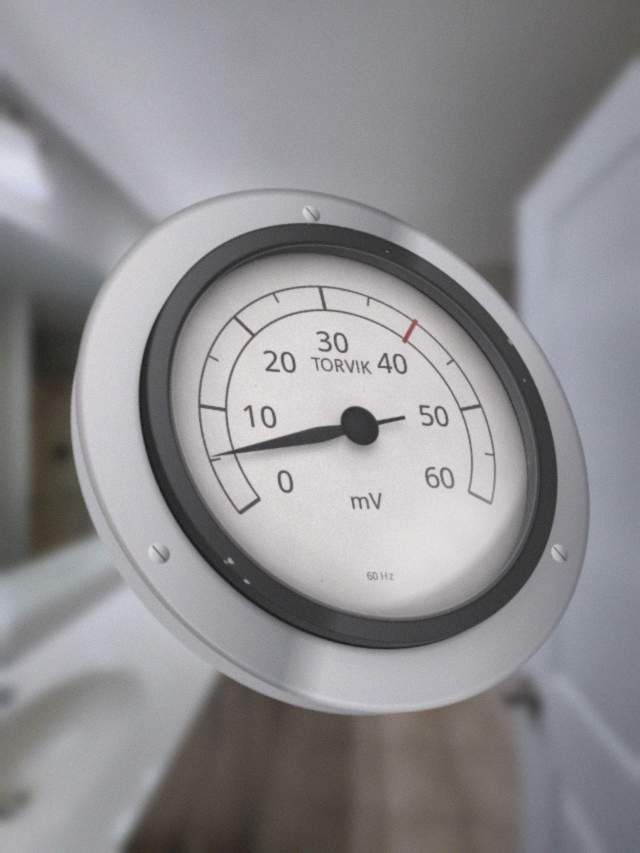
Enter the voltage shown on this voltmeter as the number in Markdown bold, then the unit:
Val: **5** mV
